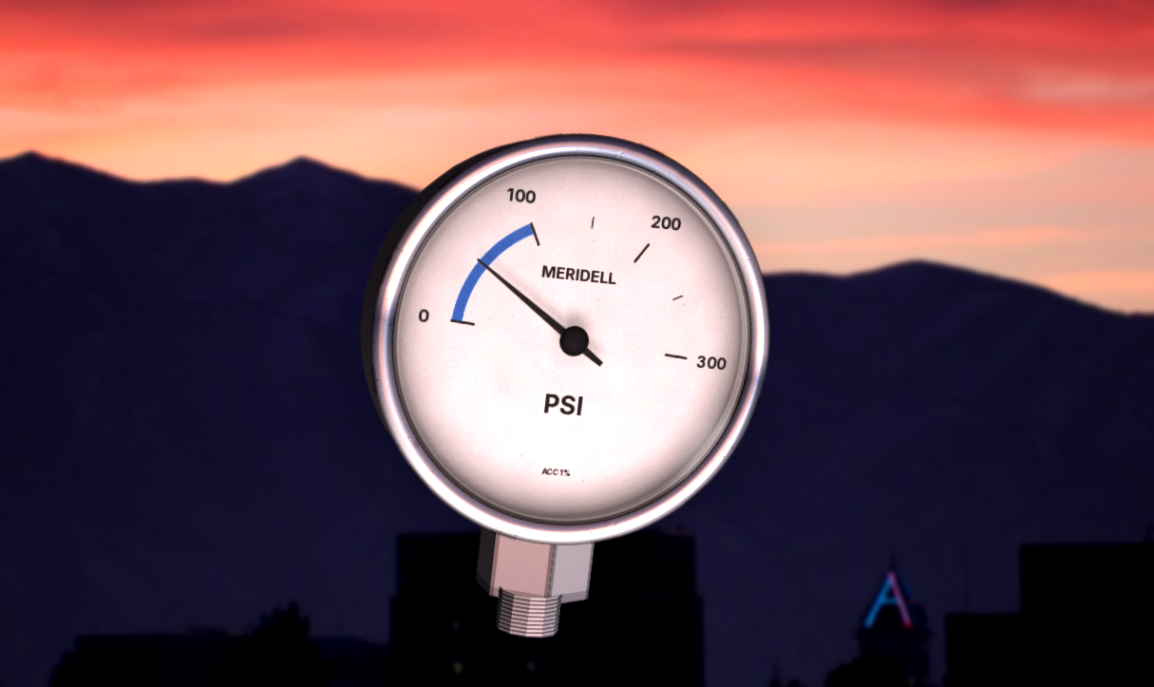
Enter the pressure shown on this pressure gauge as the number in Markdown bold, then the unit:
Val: **50** psi
